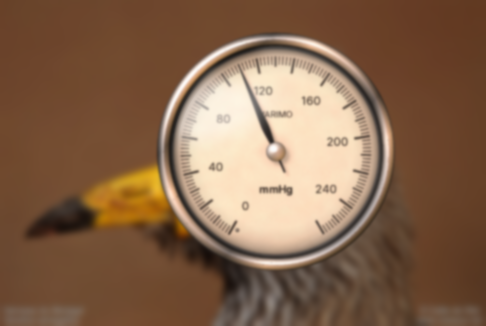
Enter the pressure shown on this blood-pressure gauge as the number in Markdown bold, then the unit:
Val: **110** mmHg
